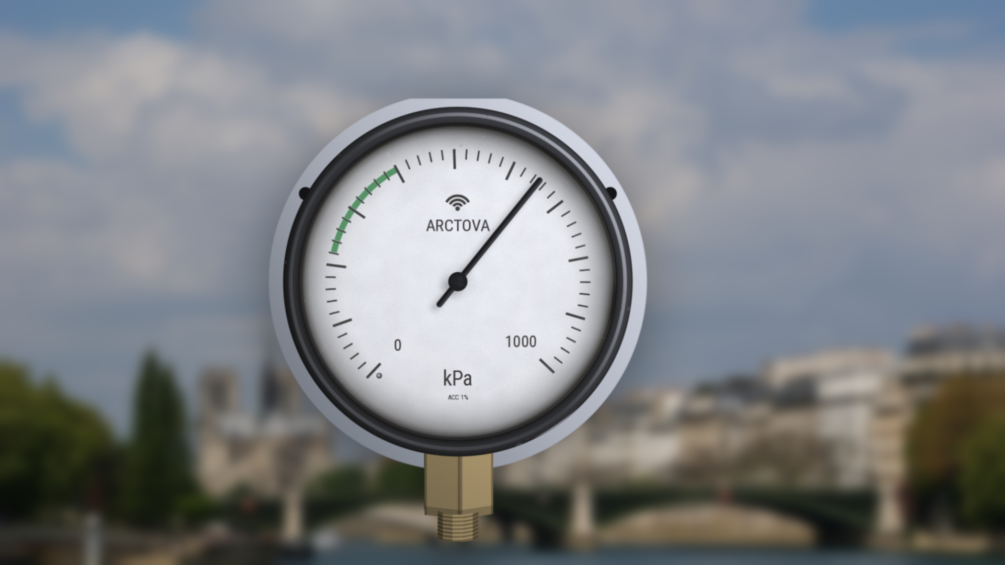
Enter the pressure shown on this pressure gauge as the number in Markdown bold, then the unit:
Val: **650** kPa
